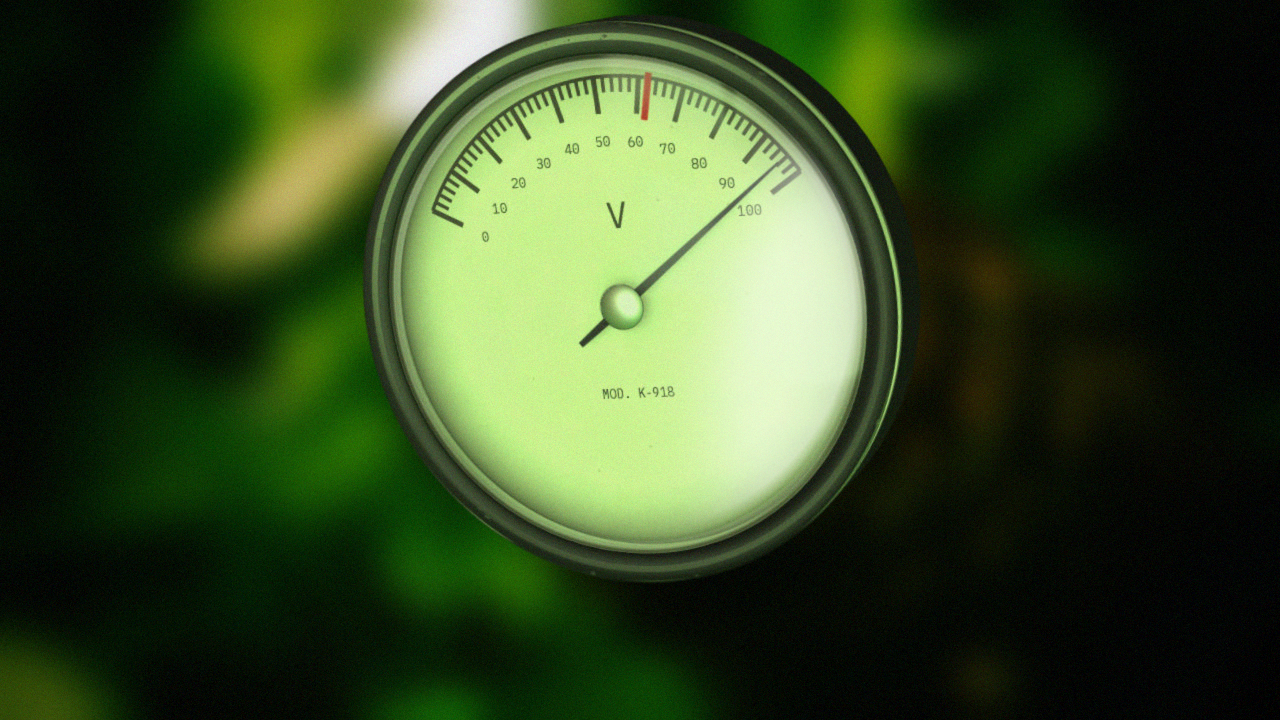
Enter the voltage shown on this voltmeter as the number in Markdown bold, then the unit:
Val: **96** V
